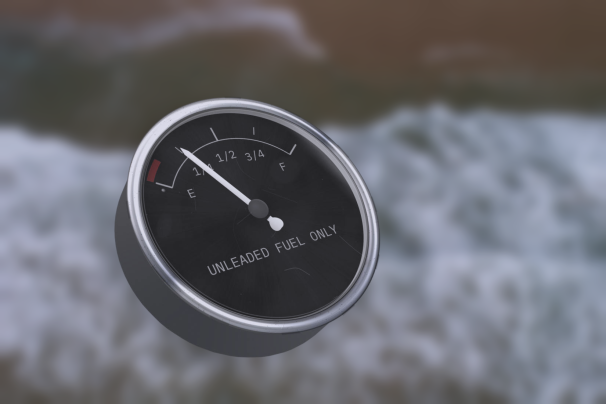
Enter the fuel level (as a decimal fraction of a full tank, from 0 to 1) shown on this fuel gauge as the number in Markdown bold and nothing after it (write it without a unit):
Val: **0.25**
